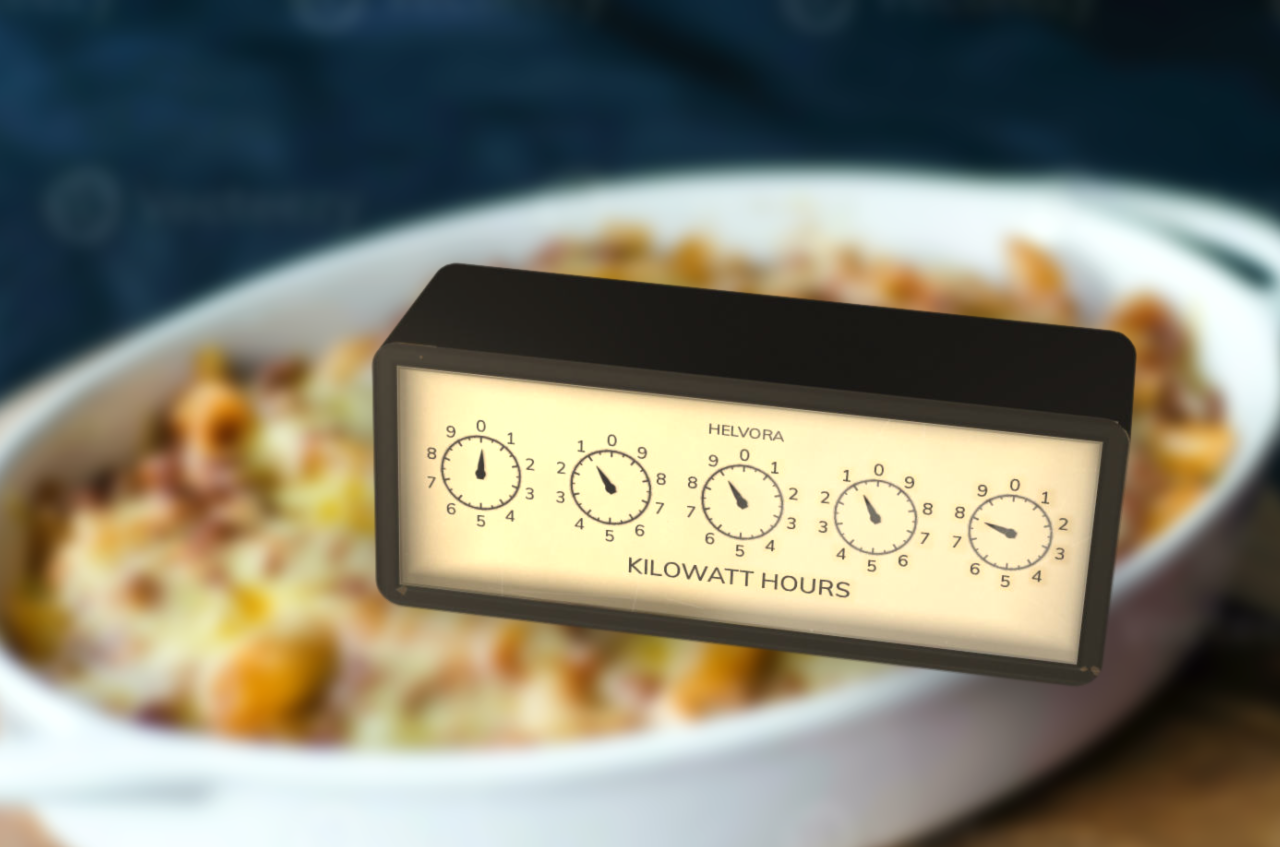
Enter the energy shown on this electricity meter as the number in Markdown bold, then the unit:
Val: **908** kWh
